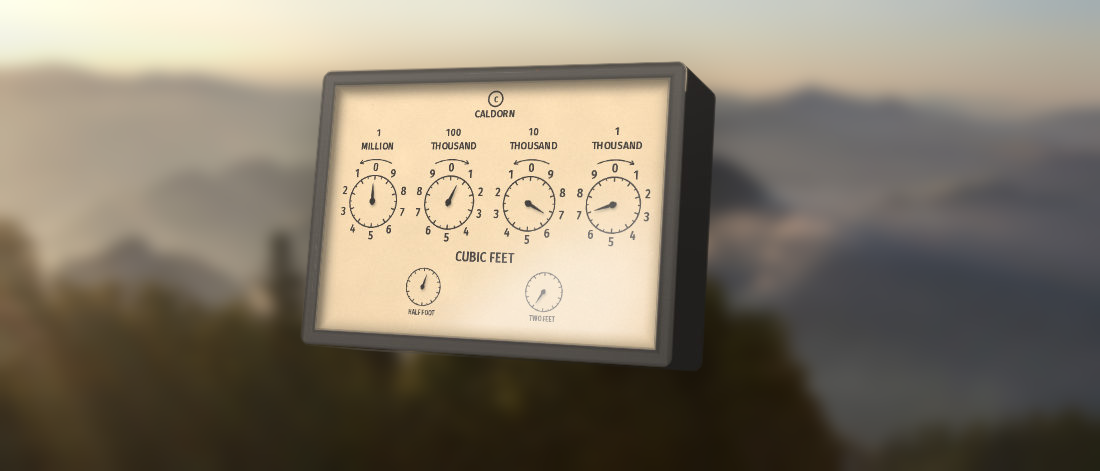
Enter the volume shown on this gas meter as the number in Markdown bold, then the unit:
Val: **6700** ft³
